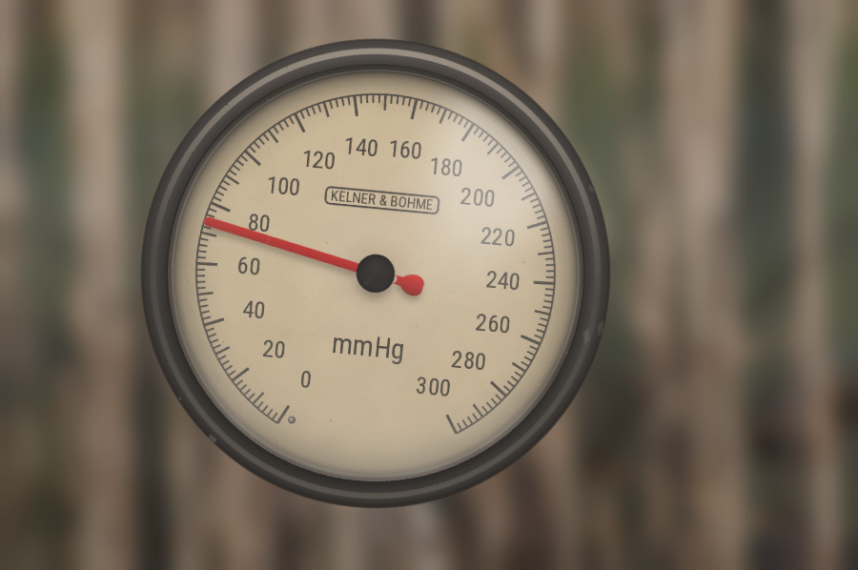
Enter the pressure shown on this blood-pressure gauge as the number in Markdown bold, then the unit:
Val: **74** mmHg
